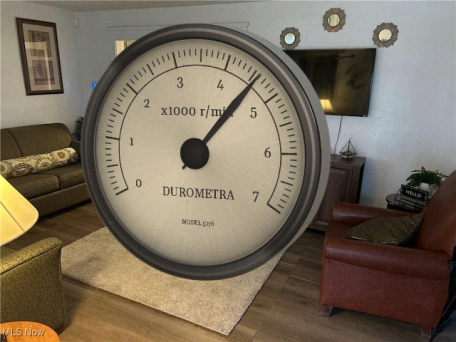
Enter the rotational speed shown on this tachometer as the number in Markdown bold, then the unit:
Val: **4600** rpm
